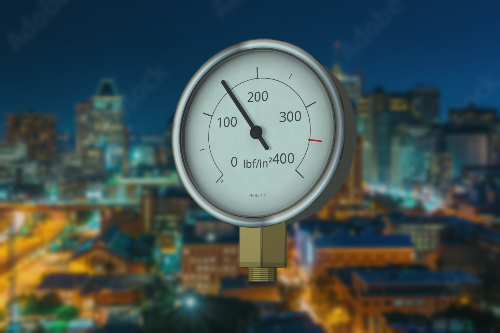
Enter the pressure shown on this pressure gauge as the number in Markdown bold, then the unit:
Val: **150** psi
